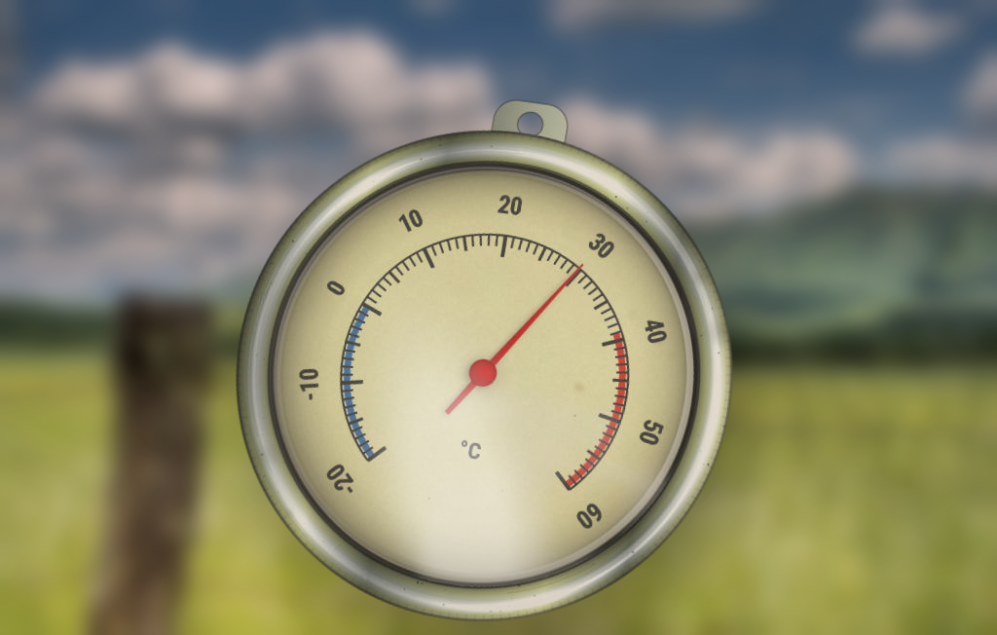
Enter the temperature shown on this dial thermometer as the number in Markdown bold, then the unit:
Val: **30** °C
